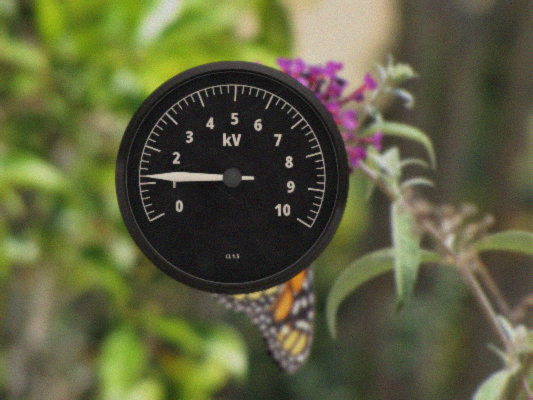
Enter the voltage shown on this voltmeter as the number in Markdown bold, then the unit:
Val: **1.2** kV
